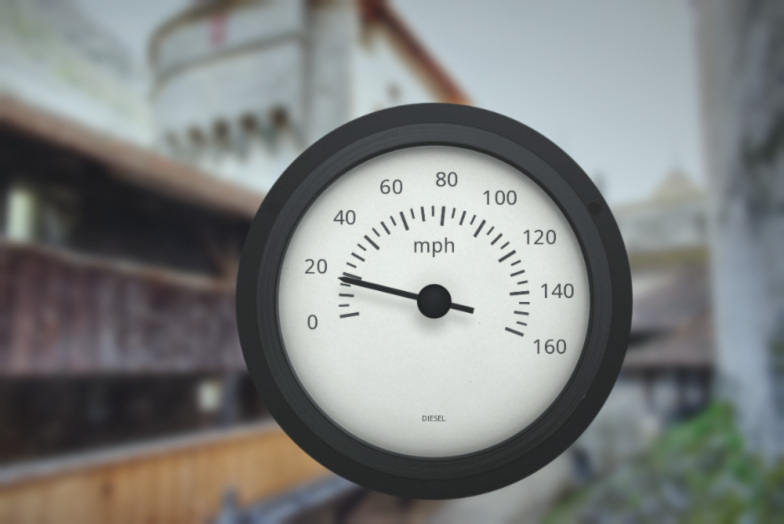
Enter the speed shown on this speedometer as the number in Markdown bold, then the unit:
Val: **17.5** mph
